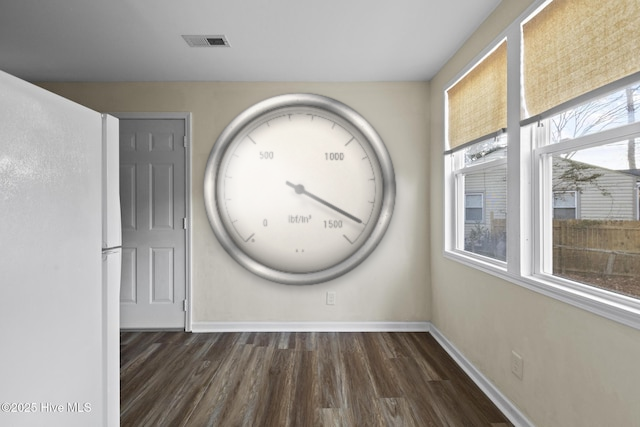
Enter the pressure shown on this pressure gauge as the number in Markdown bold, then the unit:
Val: **1400** psi
